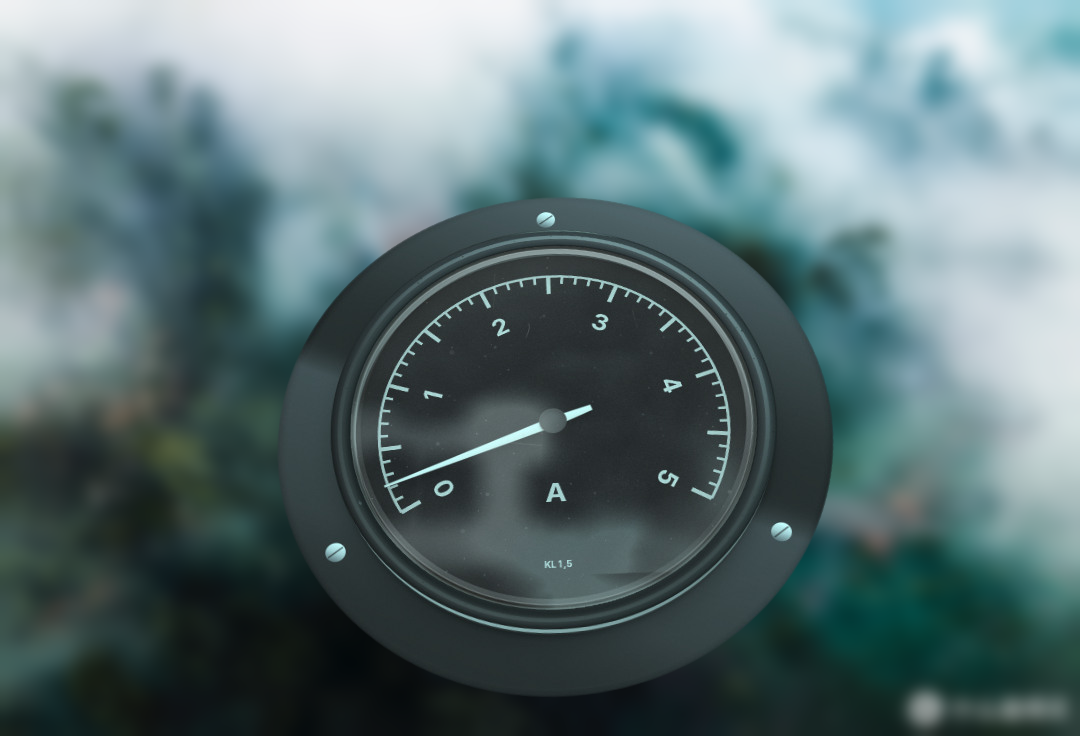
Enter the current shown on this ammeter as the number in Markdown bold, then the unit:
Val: **0.2** A
